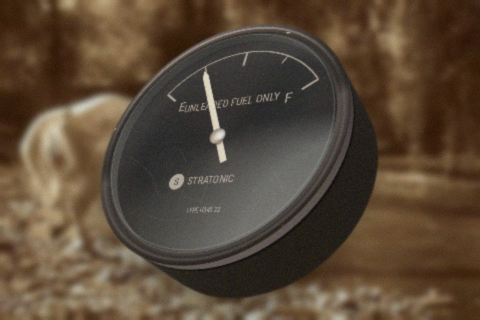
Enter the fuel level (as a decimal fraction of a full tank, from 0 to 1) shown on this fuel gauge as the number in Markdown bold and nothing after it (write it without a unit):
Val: **0.25**
